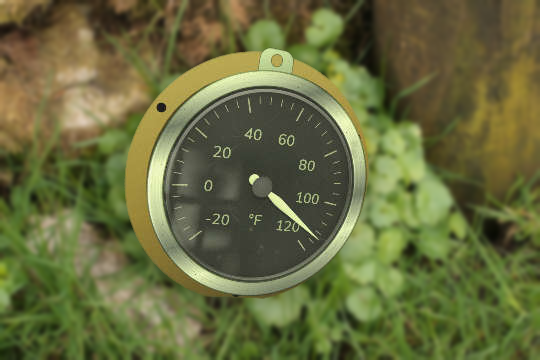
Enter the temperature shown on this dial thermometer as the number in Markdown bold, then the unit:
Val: **114** °F
